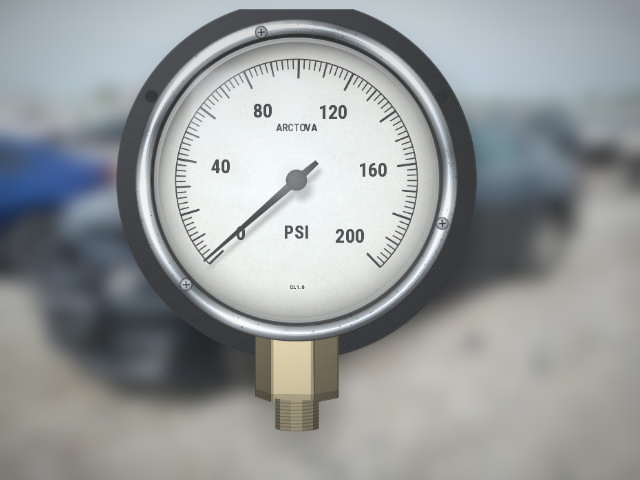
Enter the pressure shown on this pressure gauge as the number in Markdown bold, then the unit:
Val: **2** psi
